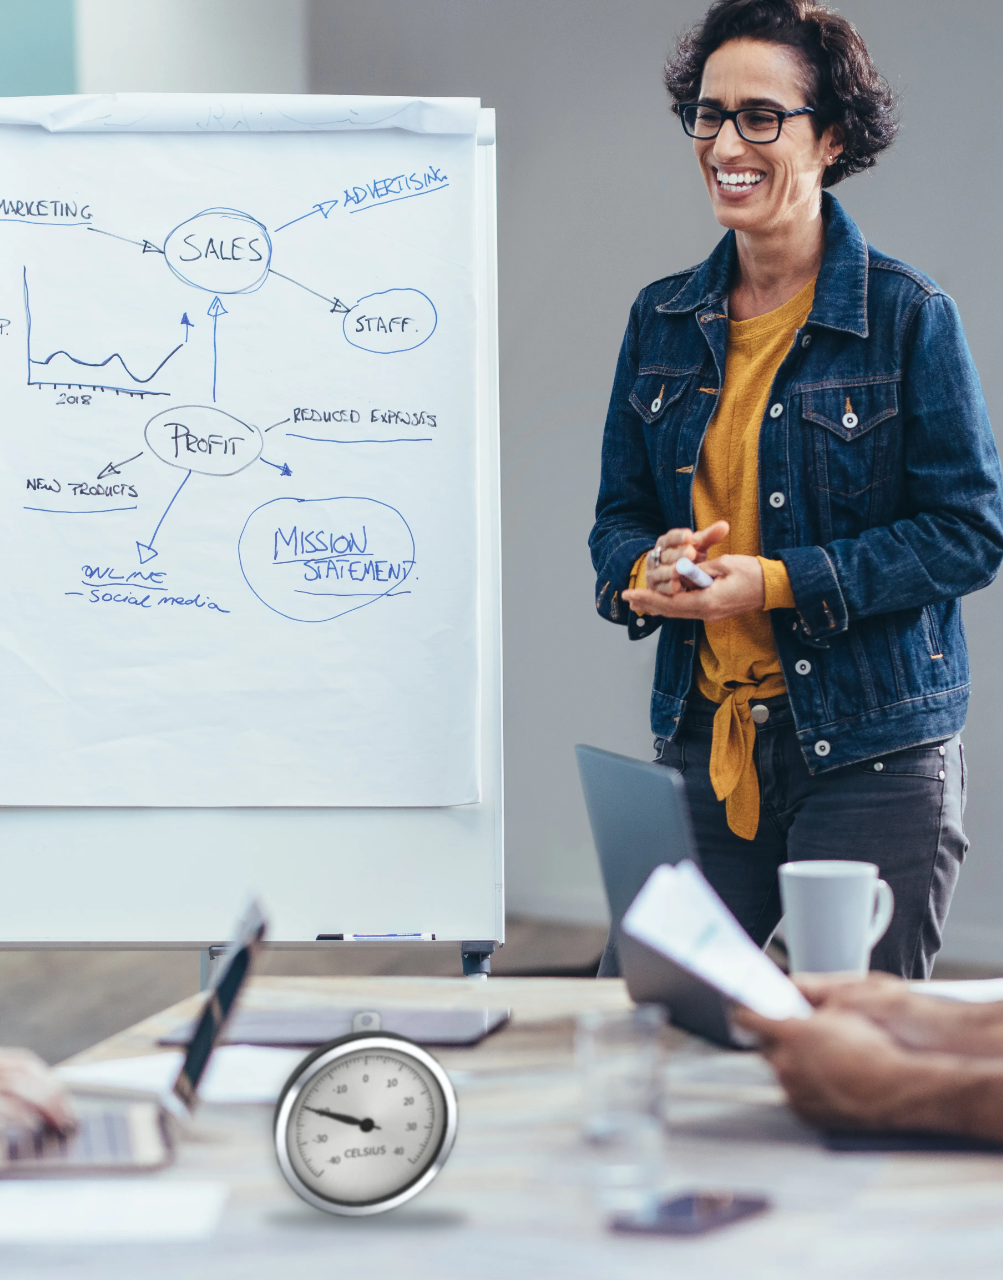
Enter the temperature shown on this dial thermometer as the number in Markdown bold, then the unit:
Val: **-20** °C
